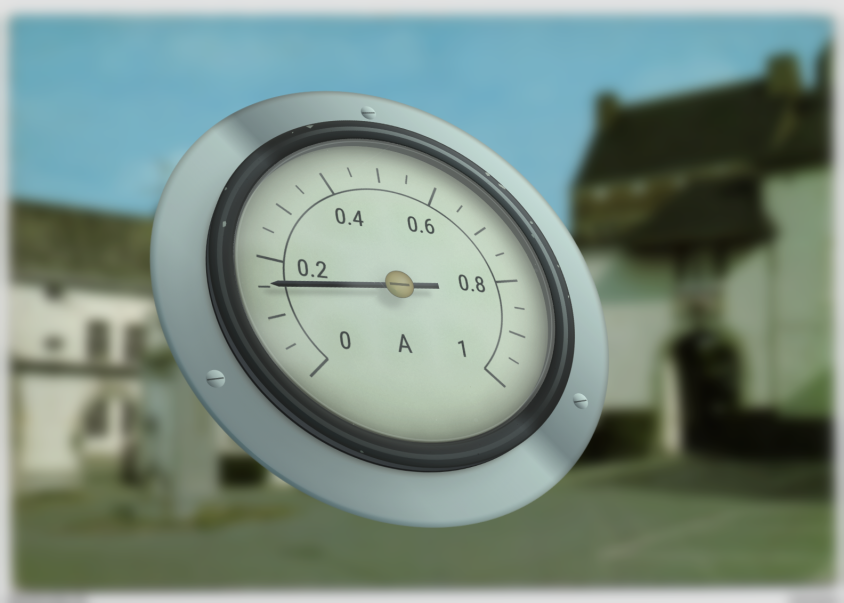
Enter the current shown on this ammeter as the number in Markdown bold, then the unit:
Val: **0.15** A
